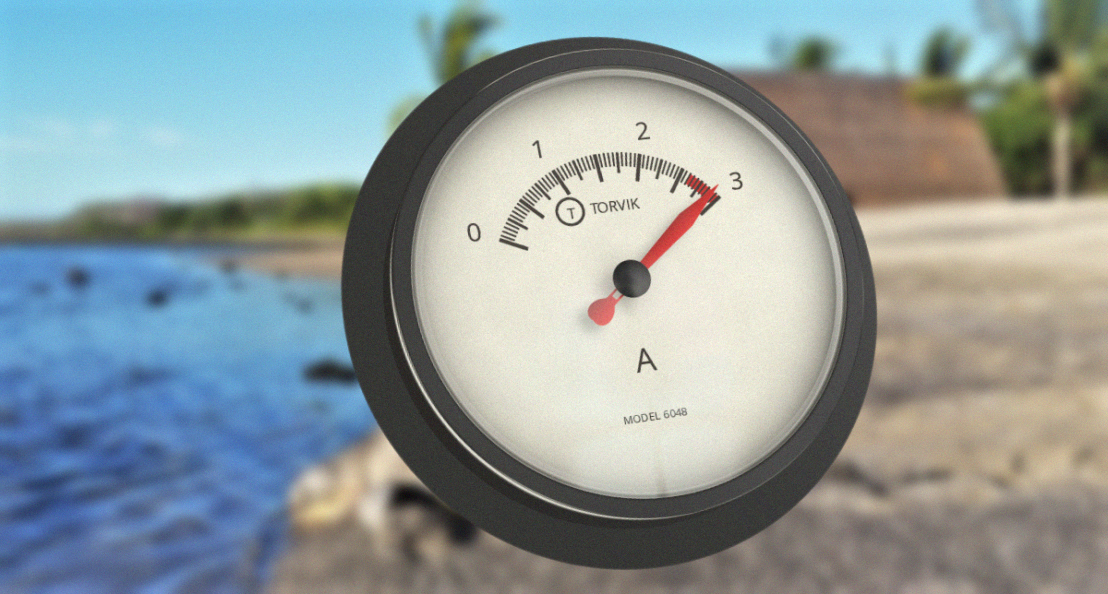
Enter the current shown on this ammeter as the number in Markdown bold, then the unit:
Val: **2.9** A
